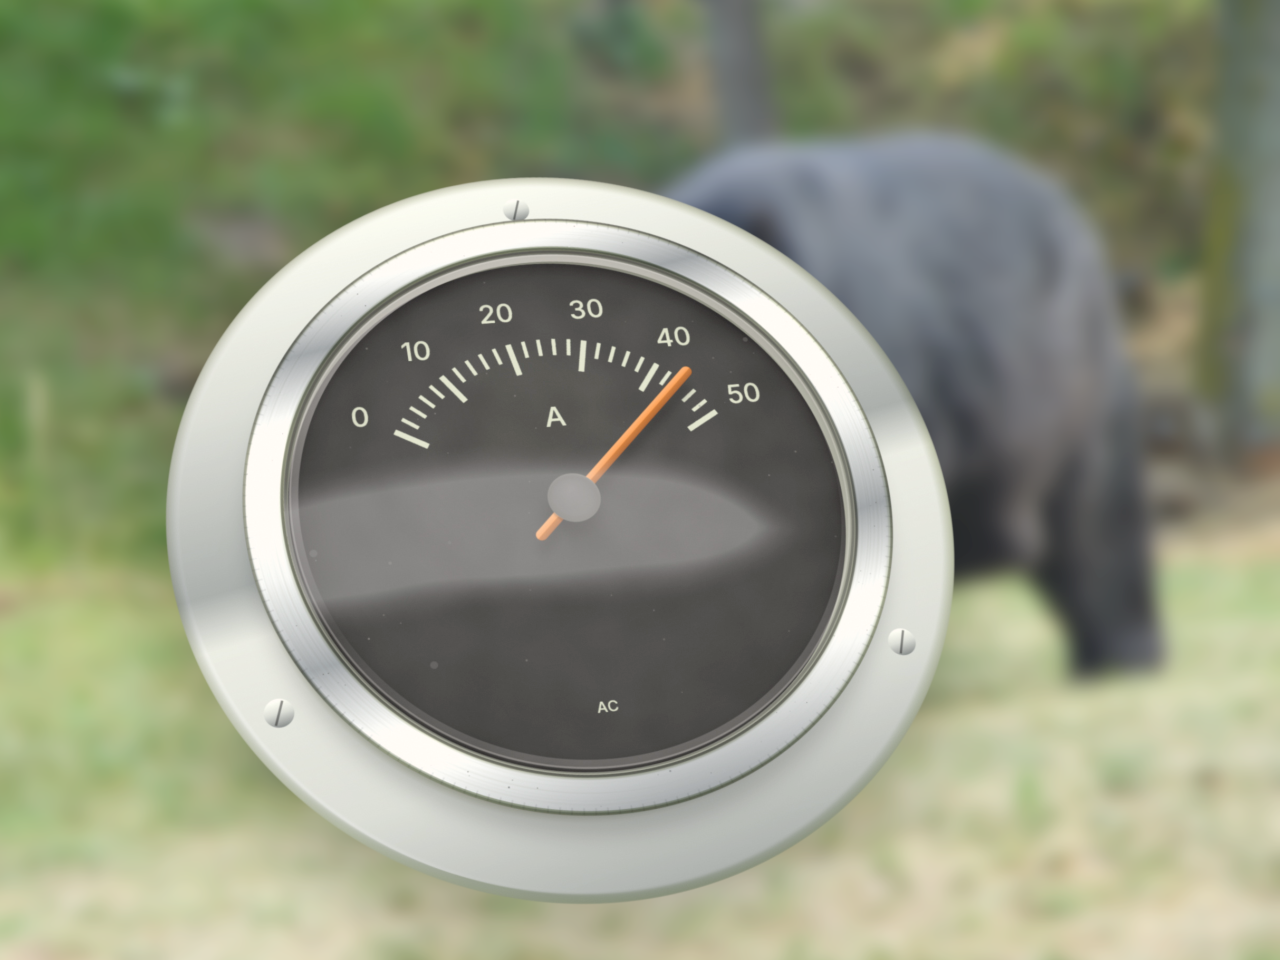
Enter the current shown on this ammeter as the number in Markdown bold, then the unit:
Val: **44** A
